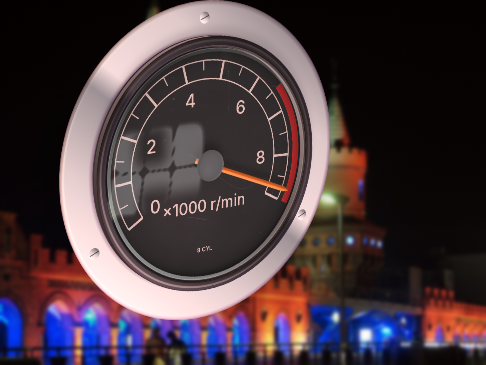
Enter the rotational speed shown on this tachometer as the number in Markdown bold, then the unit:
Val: **8750** rpm
